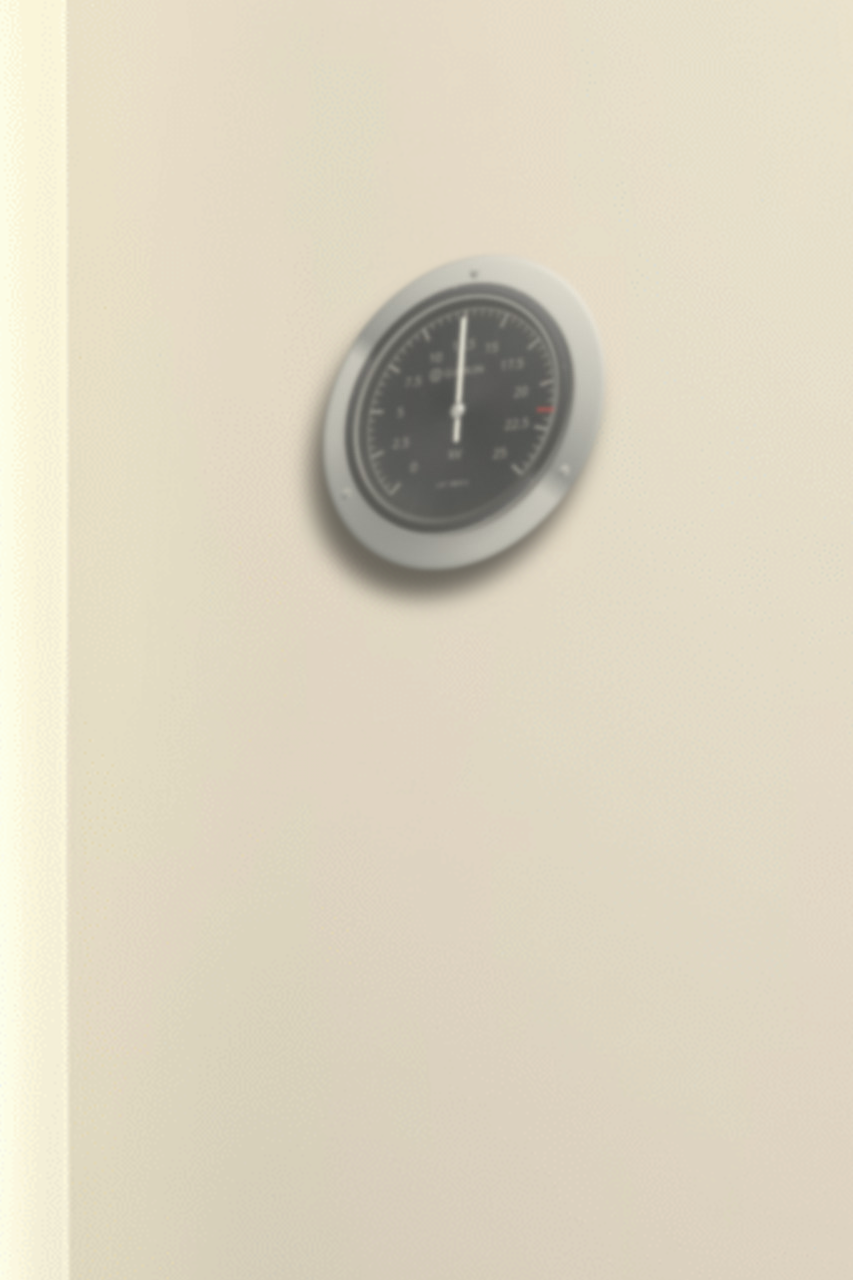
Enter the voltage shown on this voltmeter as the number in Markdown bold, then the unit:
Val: **12.5** kV
